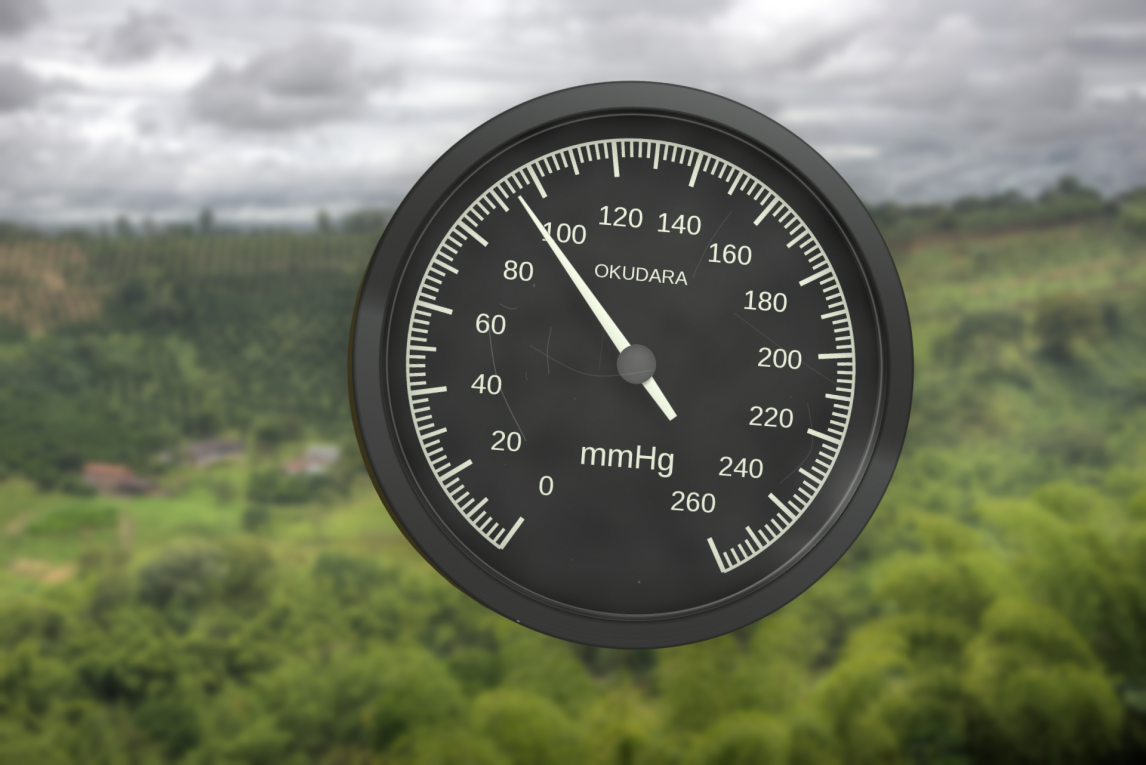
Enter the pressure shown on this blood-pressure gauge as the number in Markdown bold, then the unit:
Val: **94** mmHg
